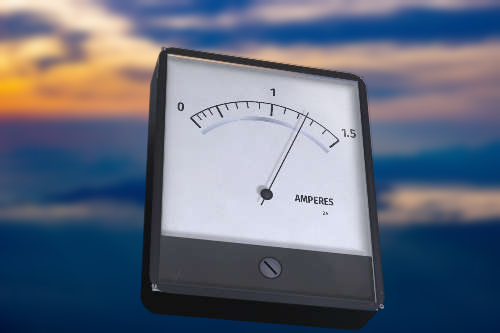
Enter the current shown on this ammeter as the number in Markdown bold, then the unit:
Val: **1.25** A
